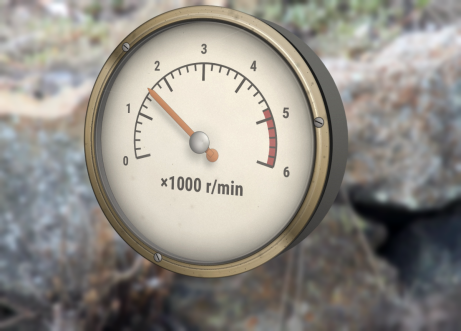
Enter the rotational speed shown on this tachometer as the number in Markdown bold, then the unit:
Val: **1600** rpm
